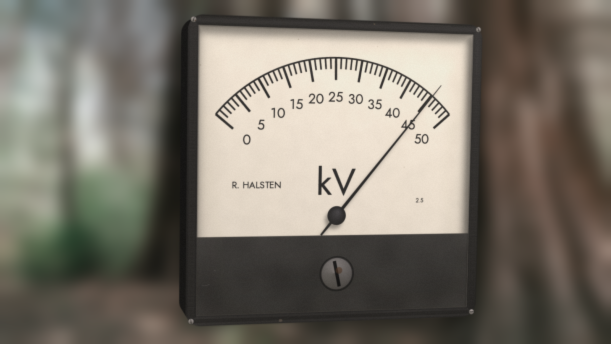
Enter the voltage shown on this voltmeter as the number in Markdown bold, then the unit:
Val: **45** kV
